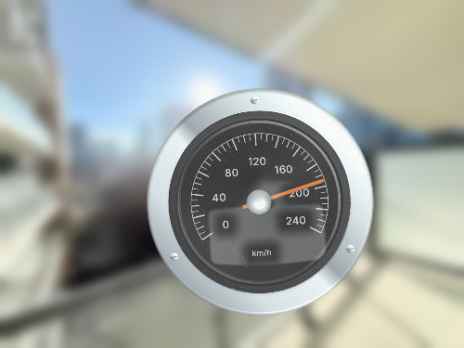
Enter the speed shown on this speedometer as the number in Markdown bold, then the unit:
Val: **195** km/h
